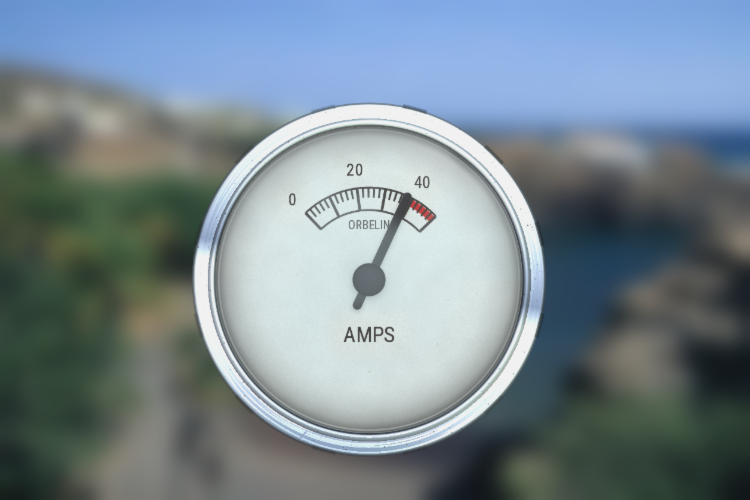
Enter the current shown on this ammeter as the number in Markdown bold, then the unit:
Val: **38** A
